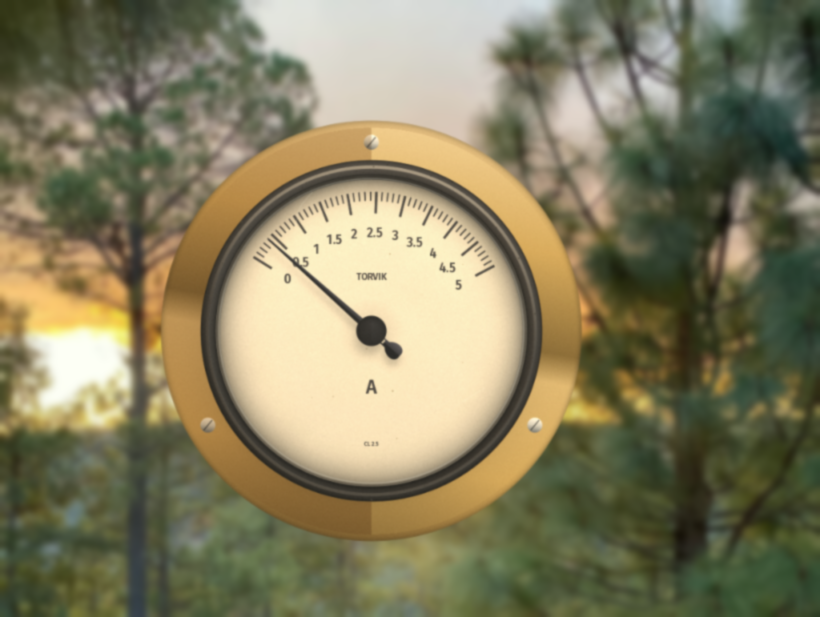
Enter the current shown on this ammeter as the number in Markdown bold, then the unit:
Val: **0.4** A
